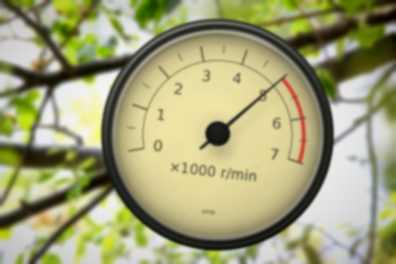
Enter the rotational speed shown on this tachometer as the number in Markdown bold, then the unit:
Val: **5000** rpm
